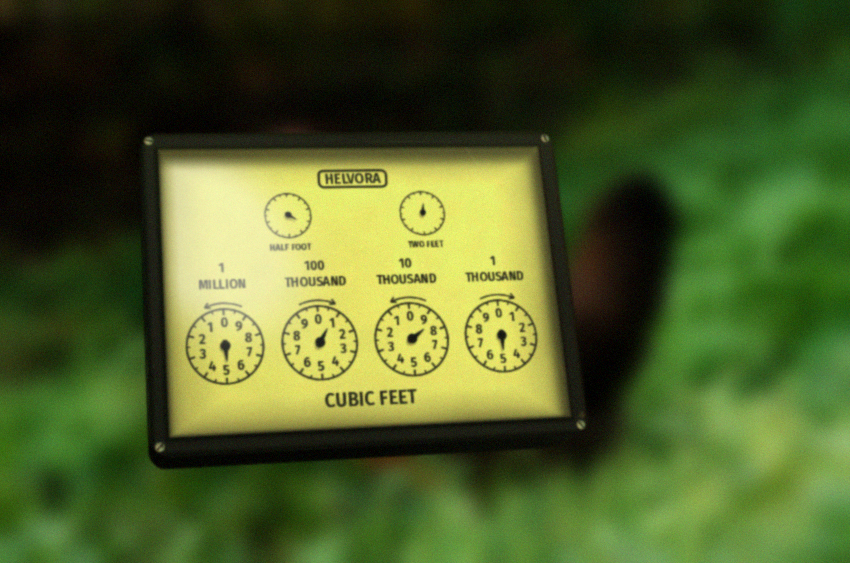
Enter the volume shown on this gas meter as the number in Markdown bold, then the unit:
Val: **508500** ft³
